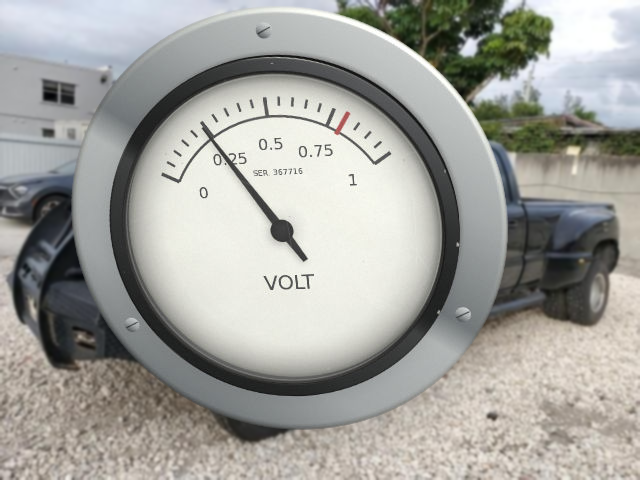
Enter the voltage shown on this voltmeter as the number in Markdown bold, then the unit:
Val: **0.25** V
